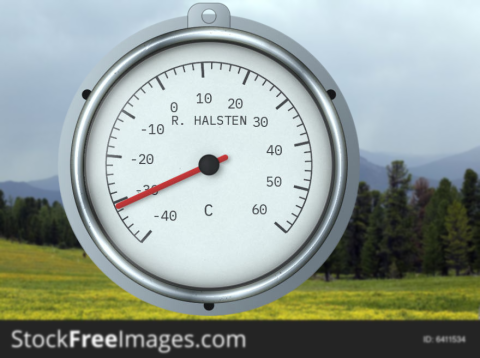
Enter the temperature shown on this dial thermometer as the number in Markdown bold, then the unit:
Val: **-31** °C
